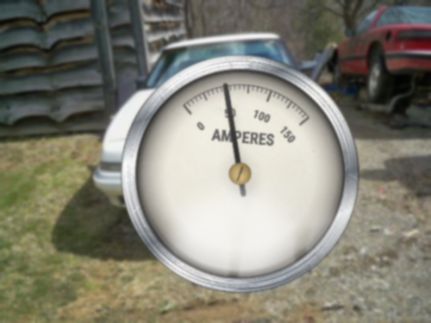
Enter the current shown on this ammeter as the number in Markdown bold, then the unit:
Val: **50** A
